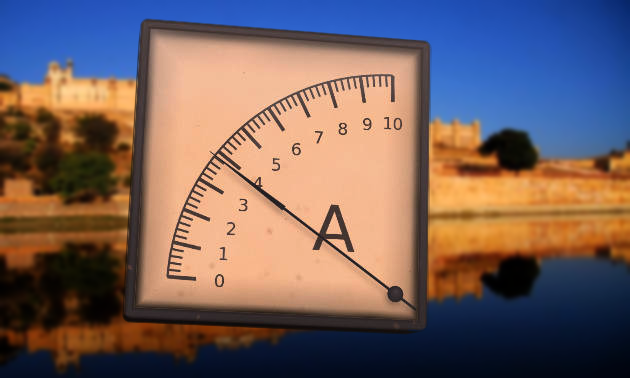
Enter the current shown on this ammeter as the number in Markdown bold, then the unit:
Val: **3.8** A
